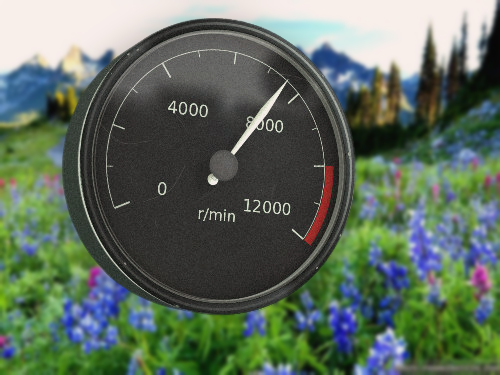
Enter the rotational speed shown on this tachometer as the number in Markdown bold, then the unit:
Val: **7500** rpm
